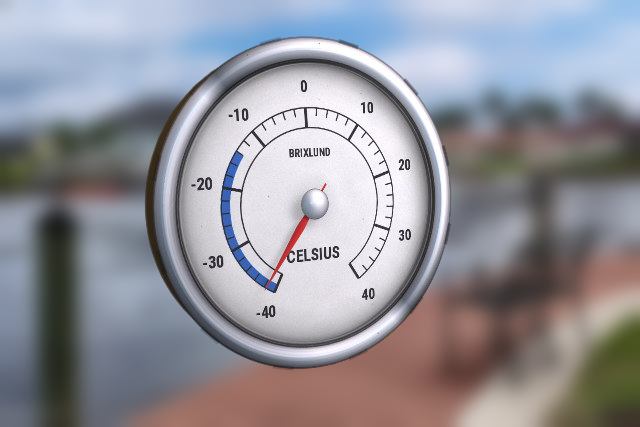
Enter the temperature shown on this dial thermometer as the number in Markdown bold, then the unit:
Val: **-38** °C
